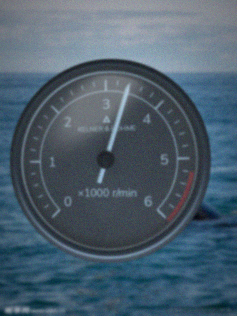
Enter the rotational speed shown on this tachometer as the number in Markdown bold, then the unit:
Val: **3400** rpm
